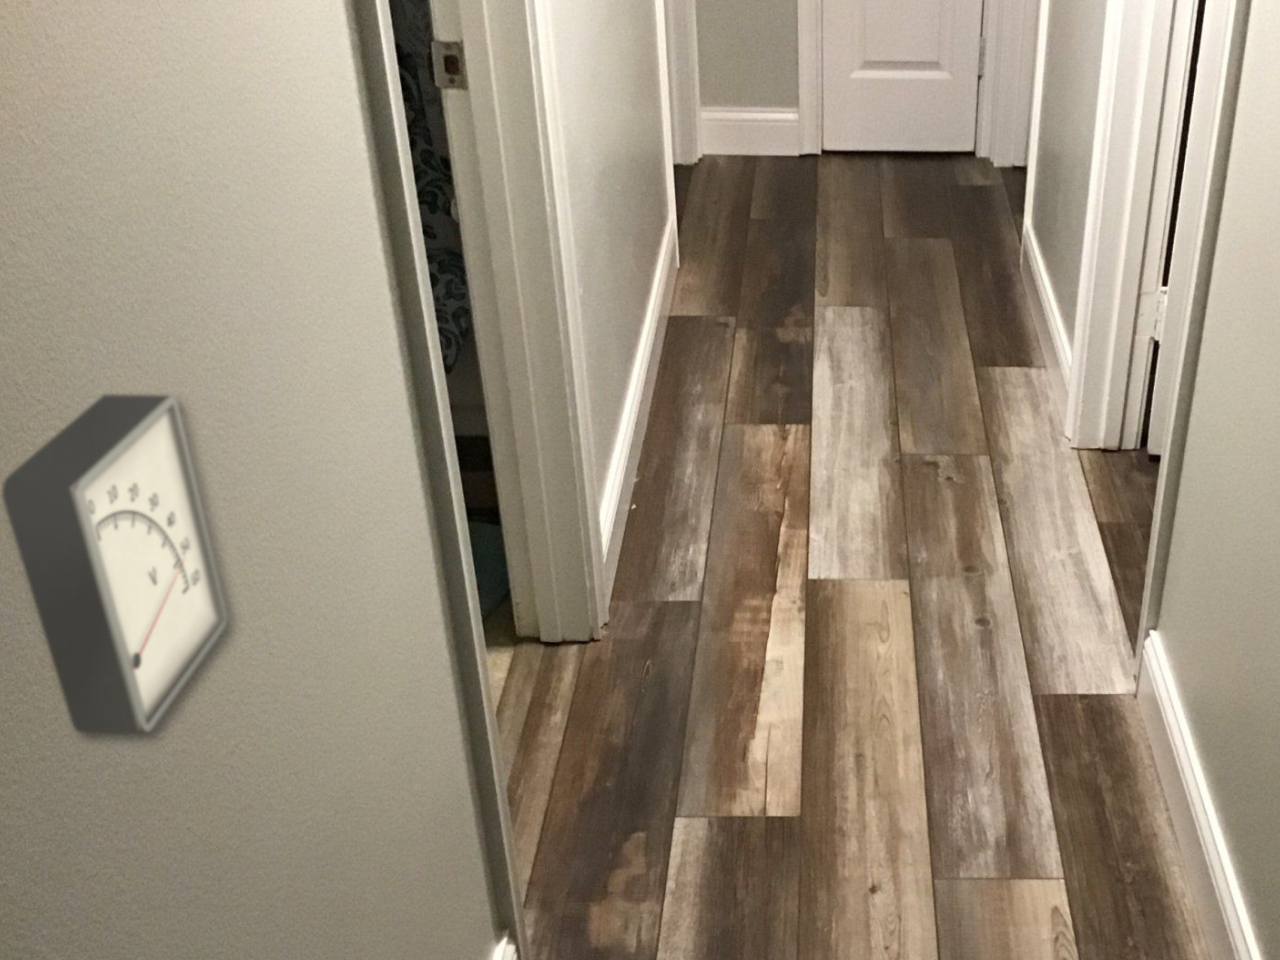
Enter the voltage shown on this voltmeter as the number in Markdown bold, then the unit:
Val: **50** V
